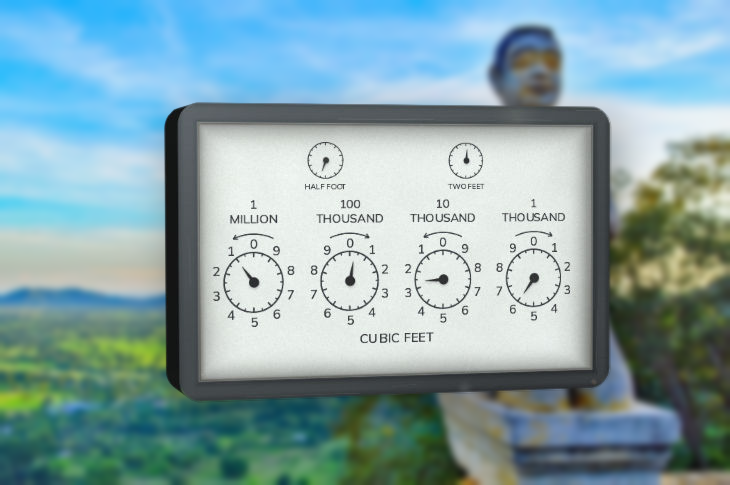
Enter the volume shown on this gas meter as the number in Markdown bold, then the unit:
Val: **102600** ft³
